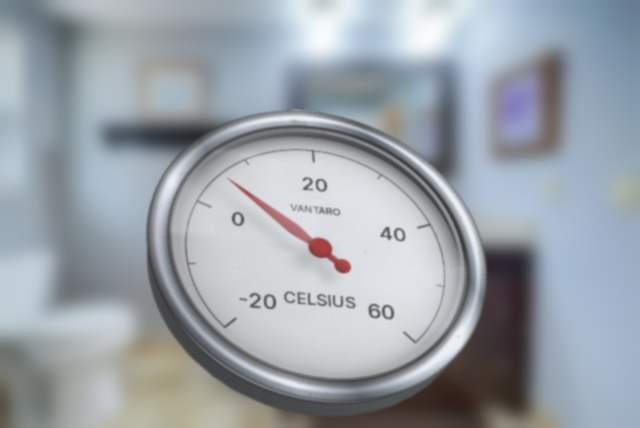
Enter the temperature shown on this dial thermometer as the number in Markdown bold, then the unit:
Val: **5** °C
